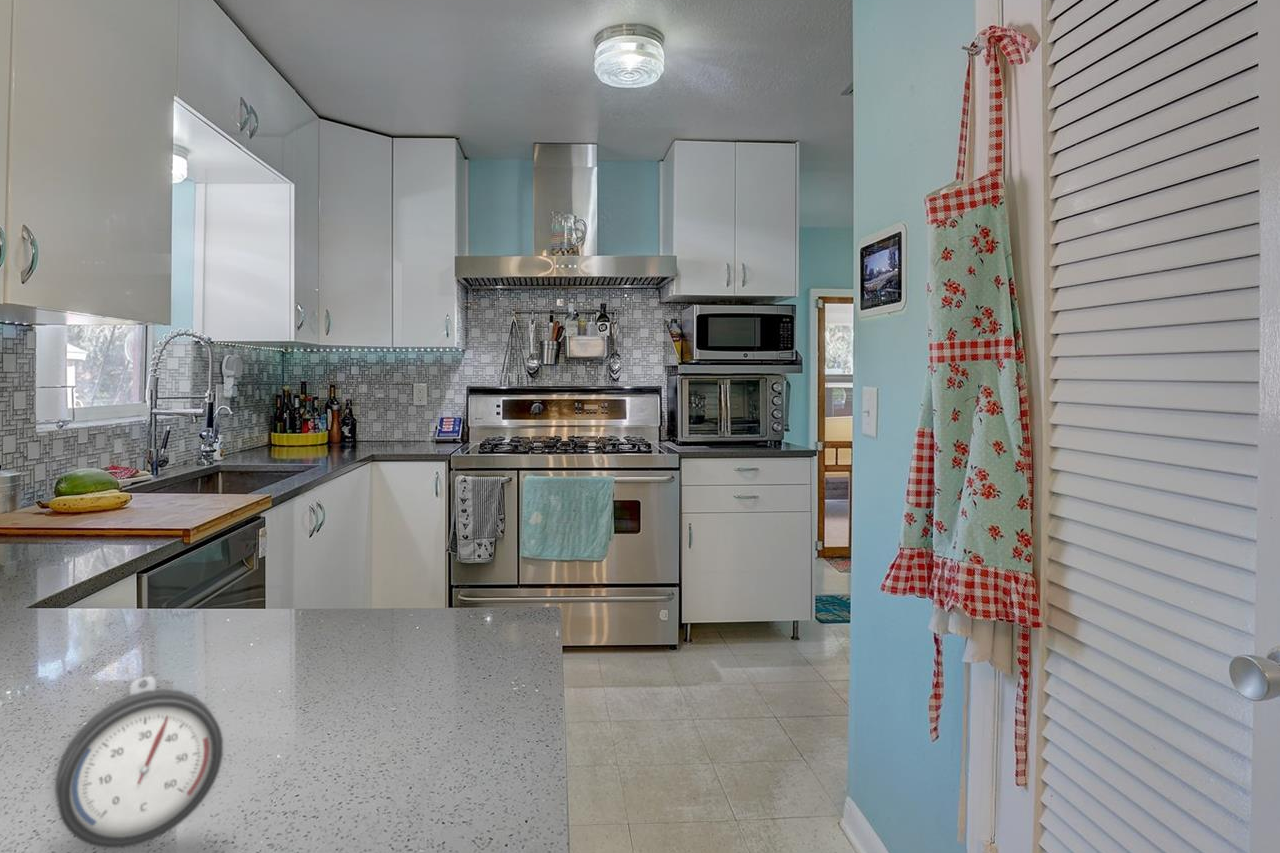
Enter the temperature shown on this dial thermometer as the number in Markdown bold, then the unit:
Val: **35** °C
